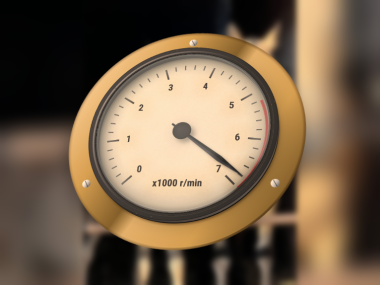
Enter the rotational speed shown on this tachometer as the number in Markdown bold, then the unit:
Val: **6800** rpm
